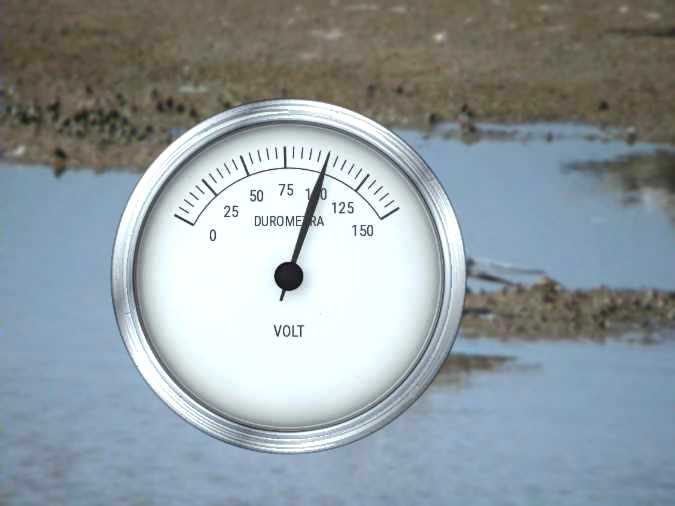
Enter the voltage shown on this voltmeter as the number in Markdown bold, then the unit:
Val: **100** V
